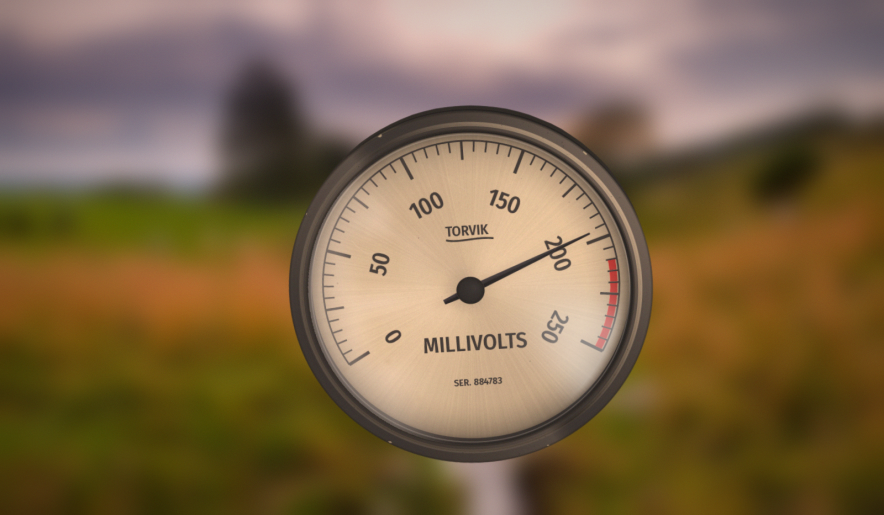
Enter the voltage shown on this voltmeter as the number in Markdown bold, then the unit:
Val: **195** mV
